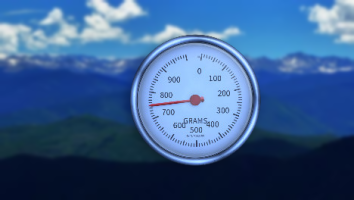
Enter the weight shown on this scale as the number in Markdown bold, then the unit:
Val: **750** g
